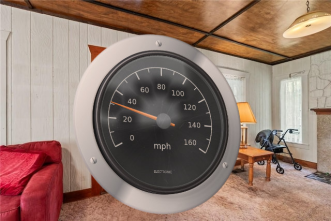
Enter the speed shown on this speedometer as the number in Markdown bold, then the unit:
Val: **30** mph
